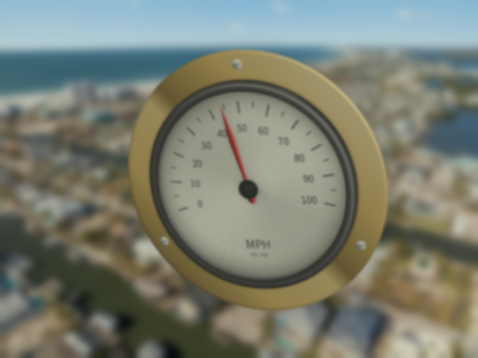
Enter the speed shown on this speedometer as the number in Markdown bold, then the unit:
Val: **45** mph
